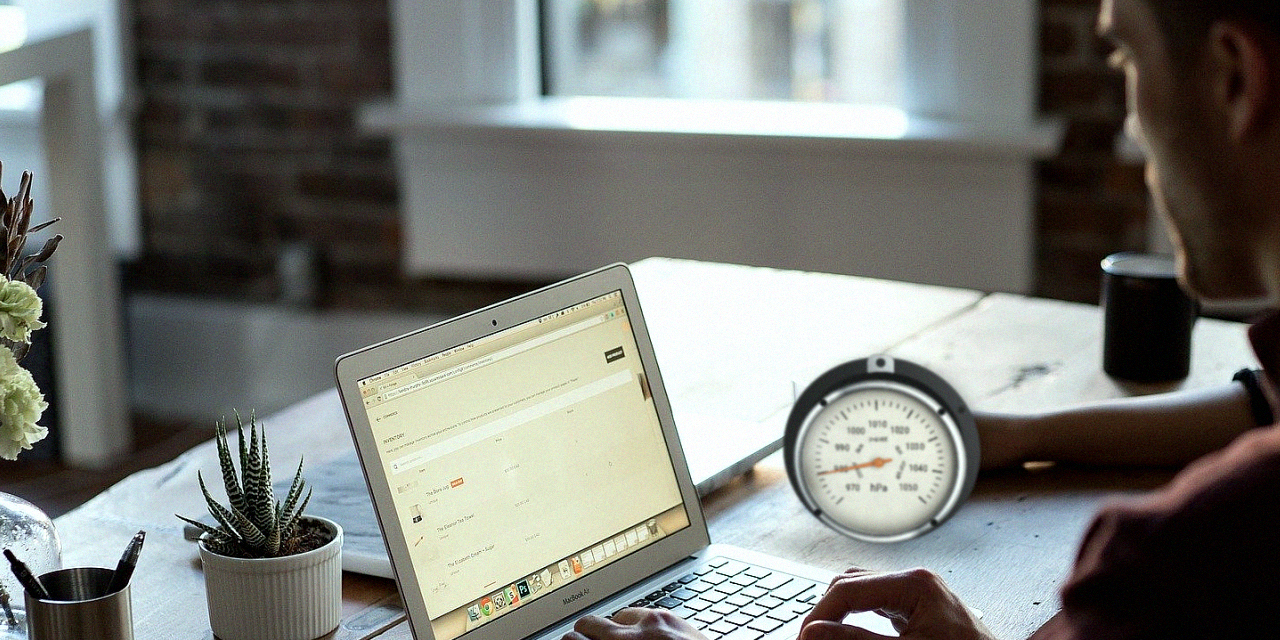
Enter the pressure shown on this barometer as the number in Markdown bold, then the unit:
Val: **980** hPa
